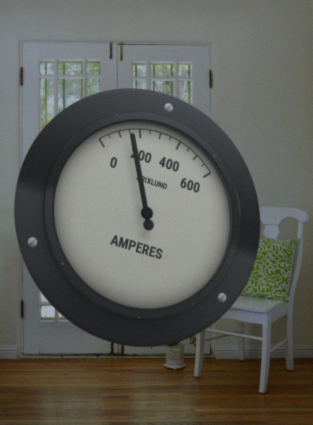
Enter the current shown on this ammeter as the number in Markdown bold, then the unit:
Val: **150** A
